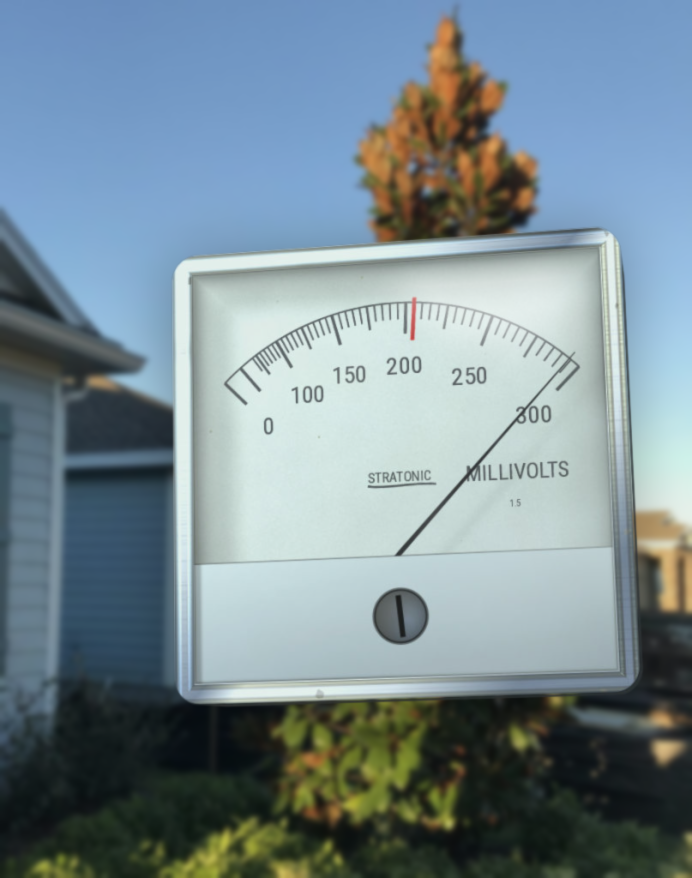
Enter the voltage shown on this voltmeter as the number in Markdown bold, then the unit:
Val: **295** mV
